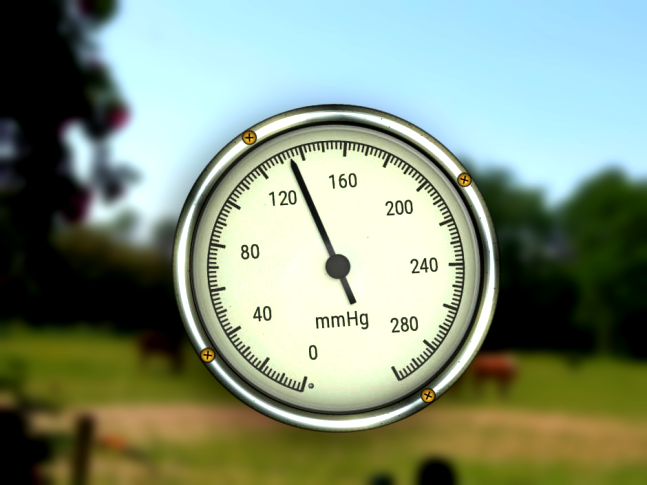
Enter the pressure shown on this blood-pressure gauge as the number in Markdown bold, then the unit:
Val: **134** mmHg
